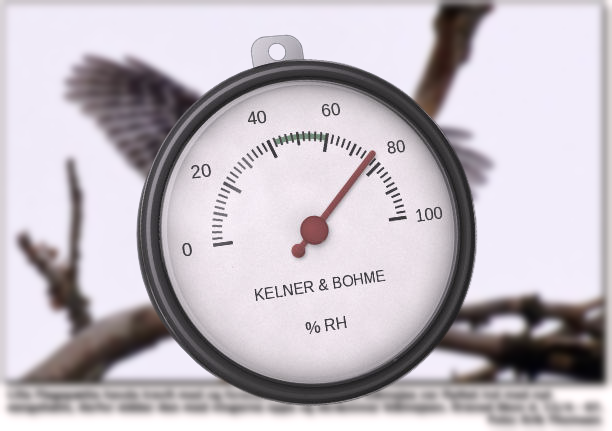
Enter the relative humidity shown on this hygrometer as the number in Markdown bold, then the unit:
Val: **76** %
